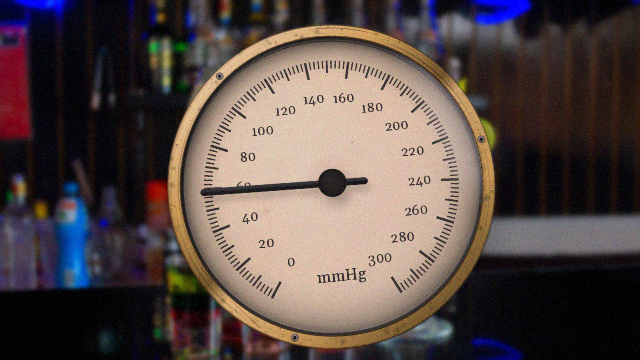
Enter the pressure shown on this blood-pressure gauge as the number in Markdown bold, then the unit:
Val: **58** mmHg
